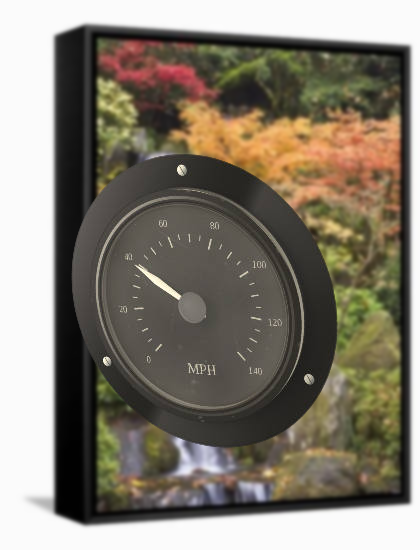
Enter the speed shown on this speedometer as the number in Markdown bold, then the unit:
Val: **40** mph
